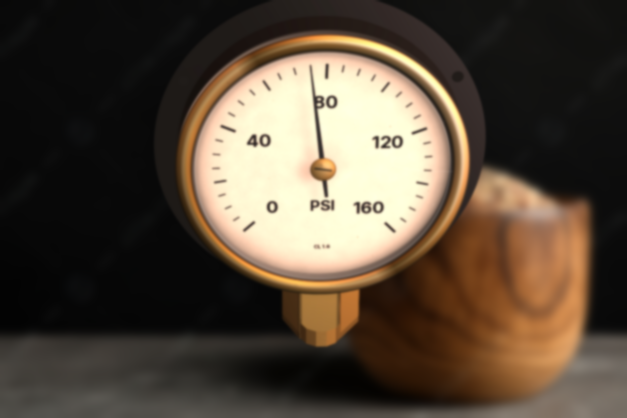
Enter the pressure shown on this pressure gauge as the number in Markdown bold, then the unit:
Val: **75** psi
